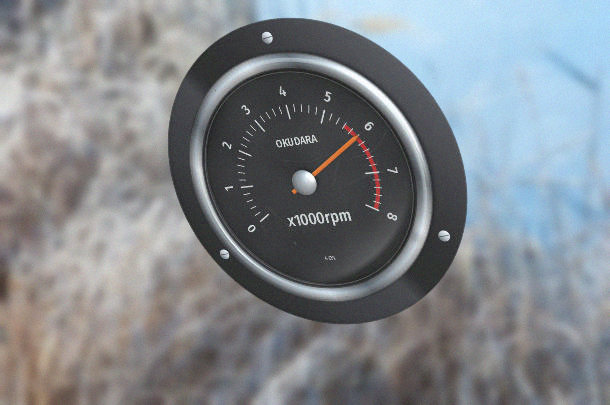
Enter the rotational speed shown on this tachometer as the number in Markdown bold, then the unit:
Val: **6000** rpm
